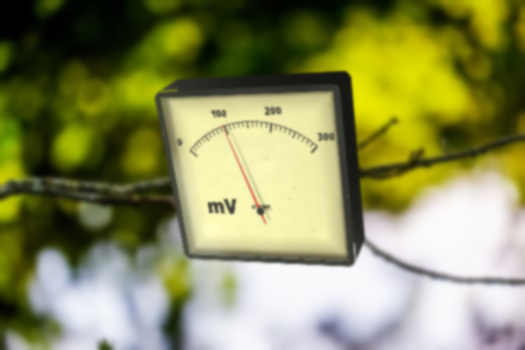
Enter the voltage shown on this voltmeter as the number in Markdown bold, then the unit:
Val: **100** mV
